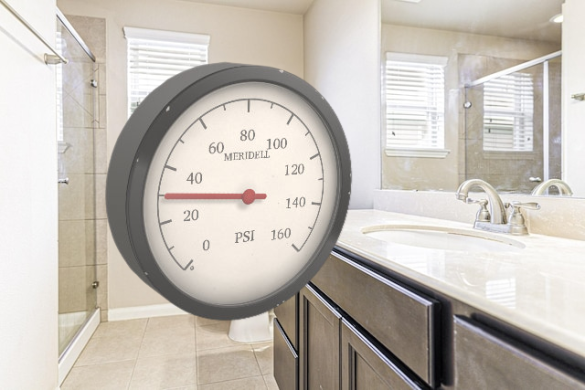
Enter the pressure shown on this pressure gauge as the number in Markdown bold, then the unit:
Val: **30** psi
